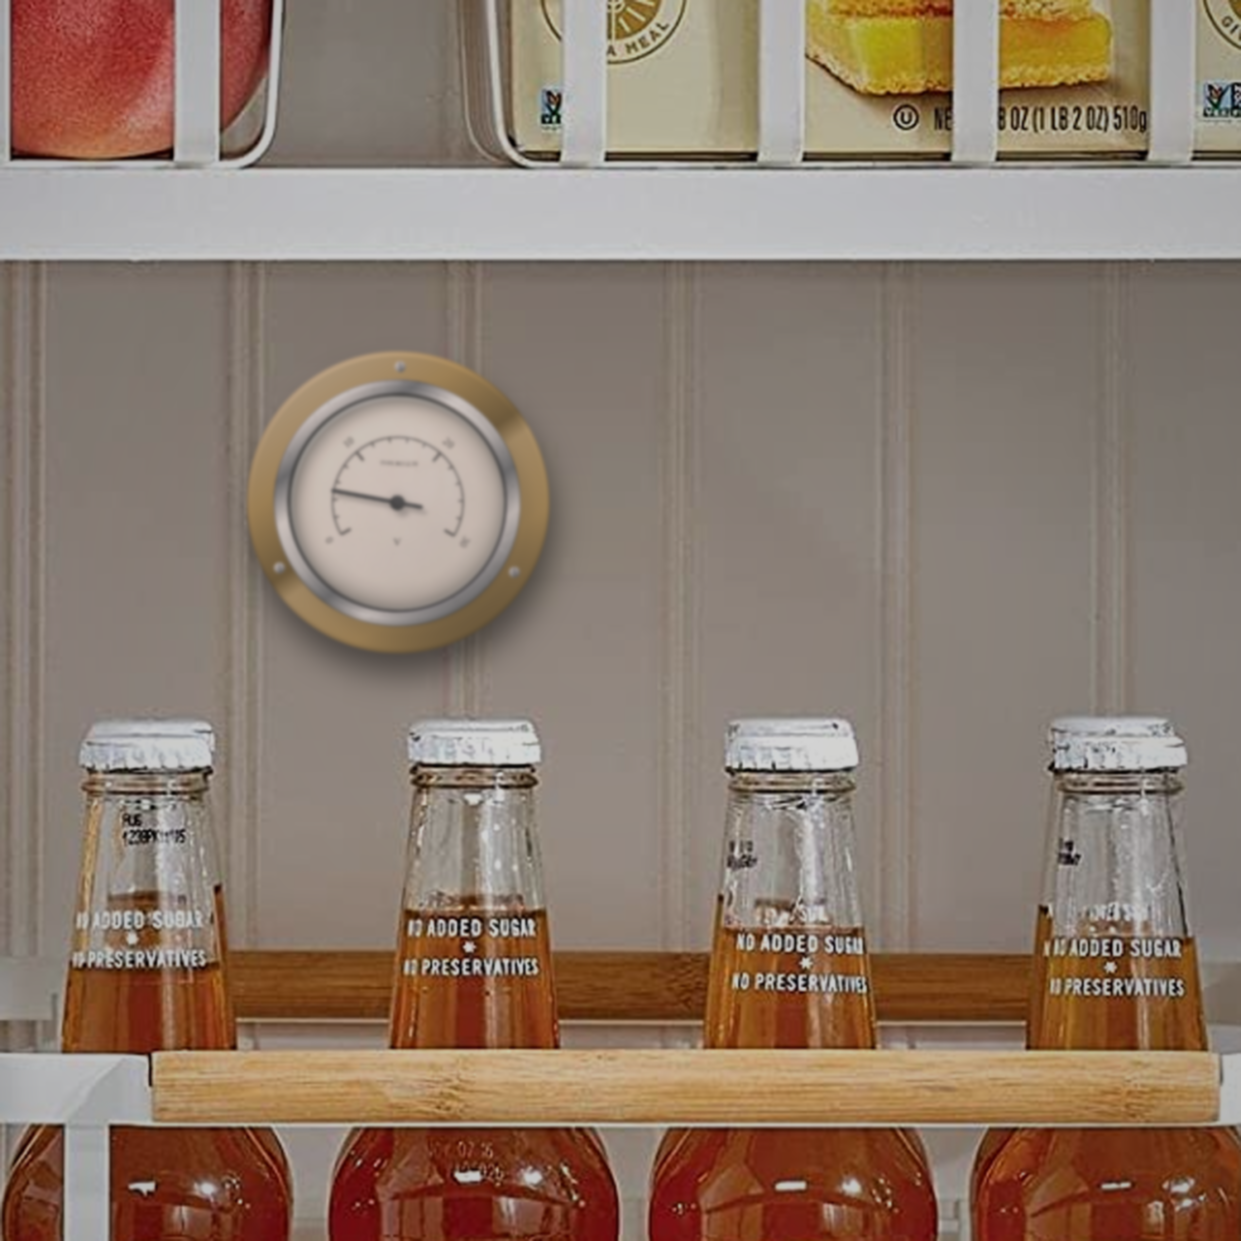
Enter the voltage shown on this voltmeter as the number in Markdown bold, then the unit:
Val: **5** V
